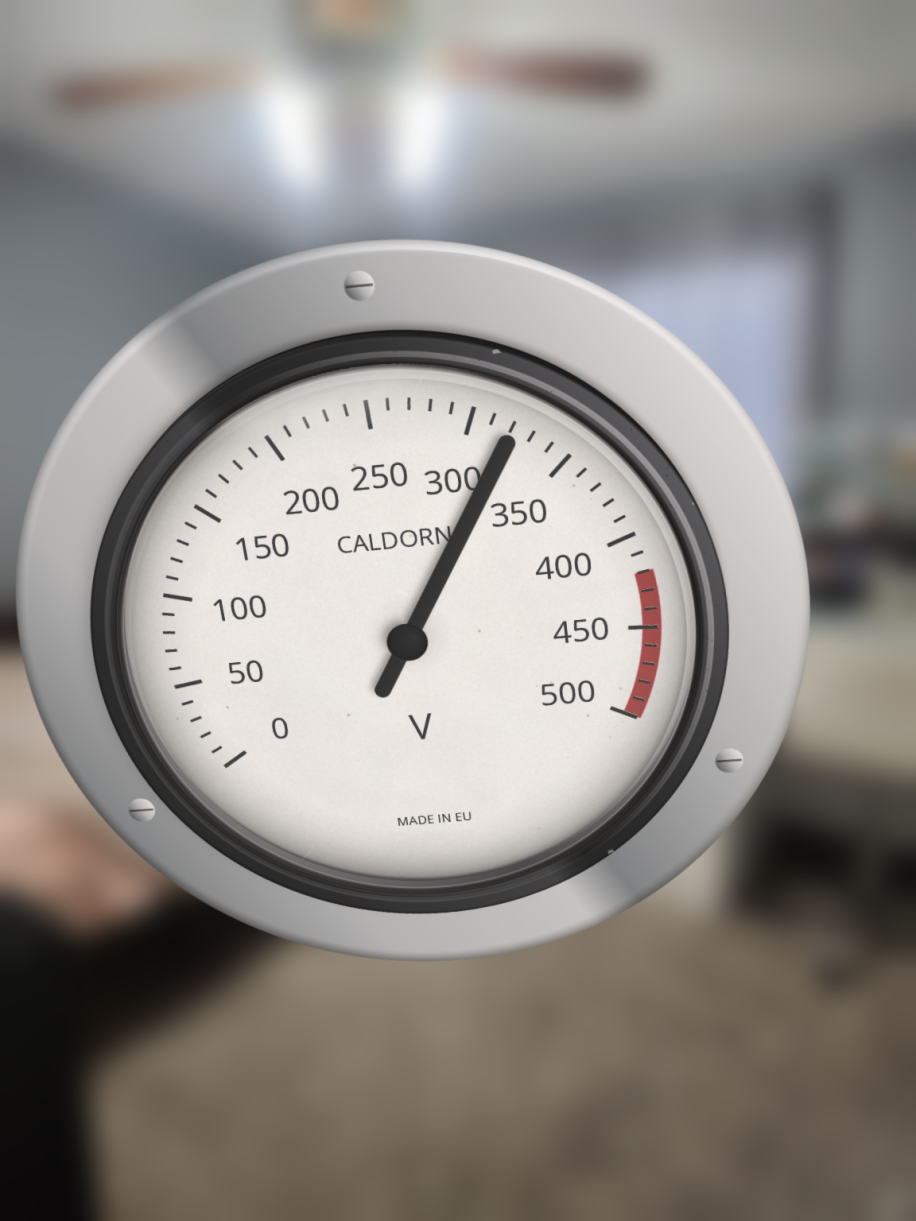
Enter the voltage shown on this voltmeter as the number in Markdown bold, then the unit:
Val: **320** V
